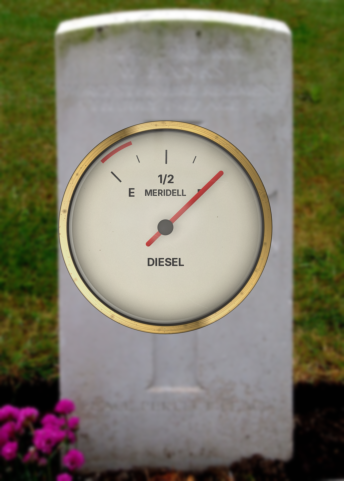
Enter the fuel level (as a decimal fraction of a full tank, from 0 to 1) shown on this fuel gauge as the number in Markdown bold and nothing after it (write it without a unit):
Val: **1**
